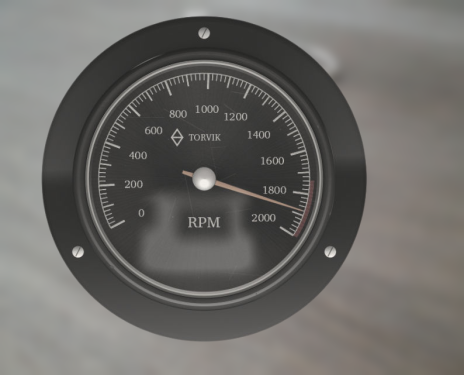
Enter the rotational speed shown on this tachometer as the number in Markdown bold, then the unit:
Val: **1880** rpm
